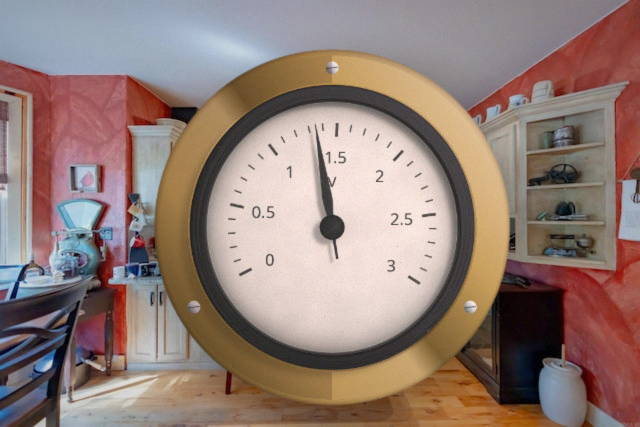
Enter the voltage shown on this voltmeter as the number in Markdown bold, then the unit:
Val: **1.35** V
